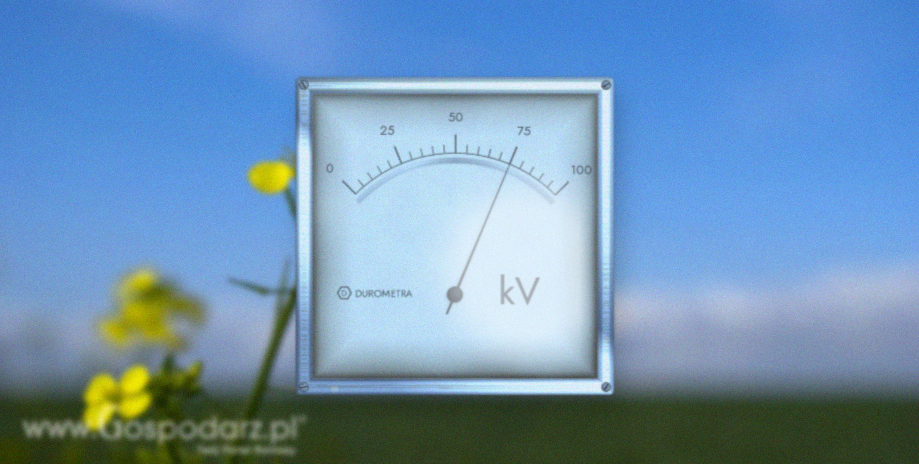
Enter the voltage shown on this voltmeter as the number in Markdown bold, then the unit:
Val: **75** kV
